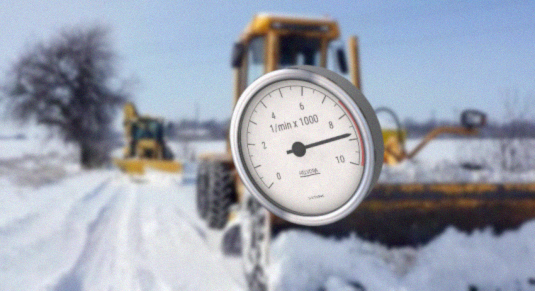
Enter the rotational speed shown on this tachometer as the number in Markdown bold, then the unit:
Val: **8750** rpm
